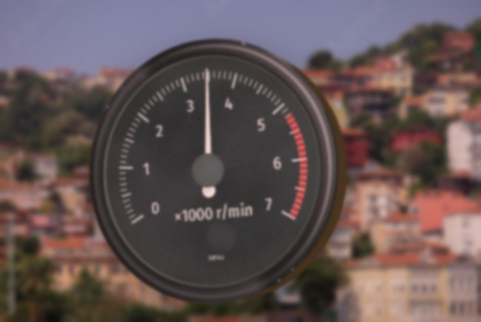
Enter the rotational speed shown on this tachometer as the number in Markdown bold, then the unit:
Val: **3500** rpm
